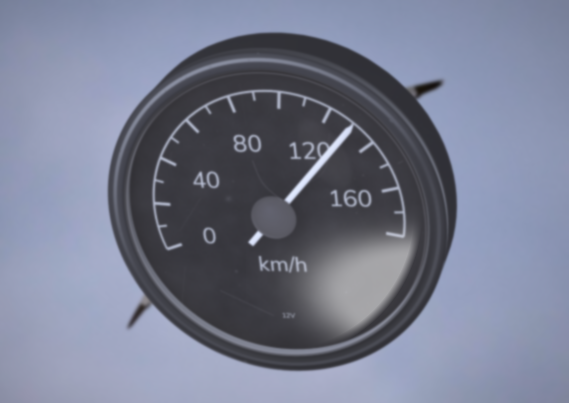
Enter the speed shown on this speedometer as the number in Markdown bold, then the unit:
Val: **130** km/h
